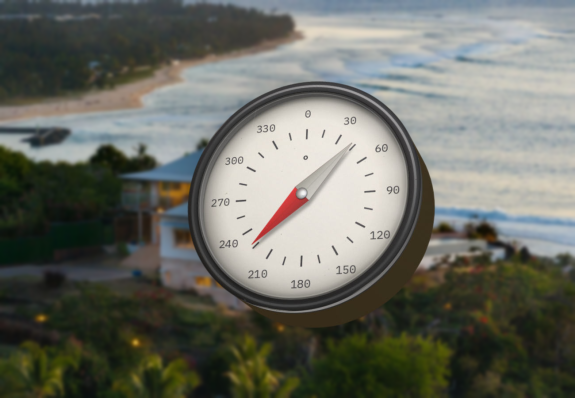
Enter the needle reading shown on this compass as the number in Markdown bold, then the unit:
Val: **225** °
